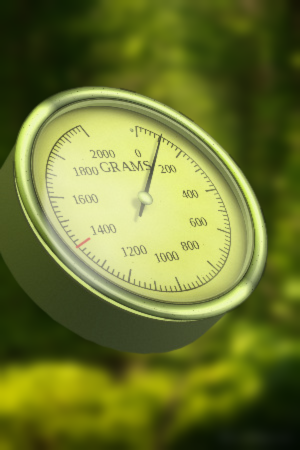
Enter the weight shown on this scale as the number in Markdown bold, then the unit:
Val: **100** g
